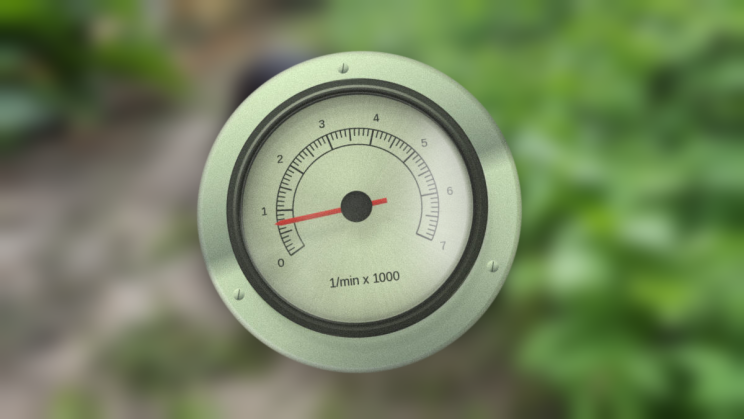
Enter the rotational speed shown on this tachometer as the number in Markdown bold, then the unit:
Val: **700** rpm
